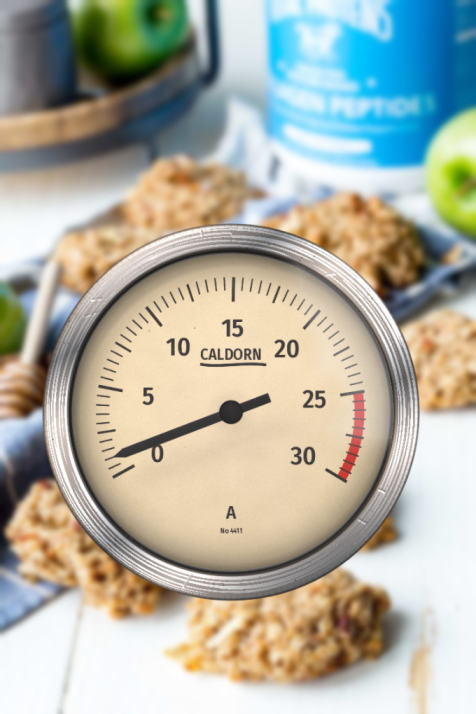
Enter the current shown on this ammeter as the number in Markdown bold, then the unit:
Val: **1** A
